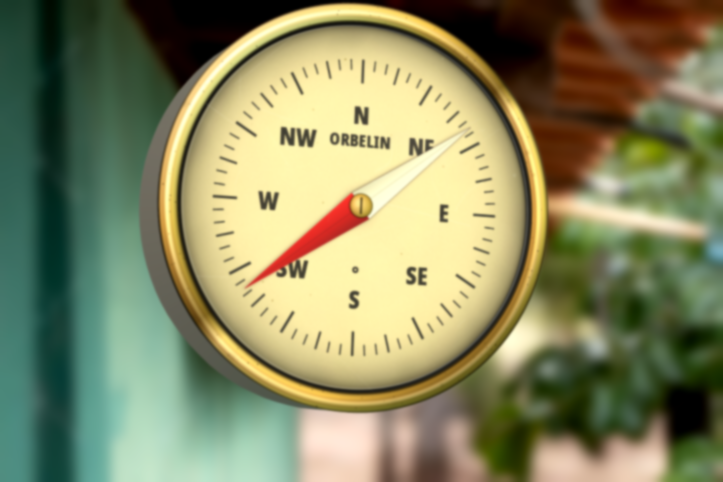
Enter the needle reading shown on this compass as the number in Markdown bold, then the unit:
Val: **232.5** °
